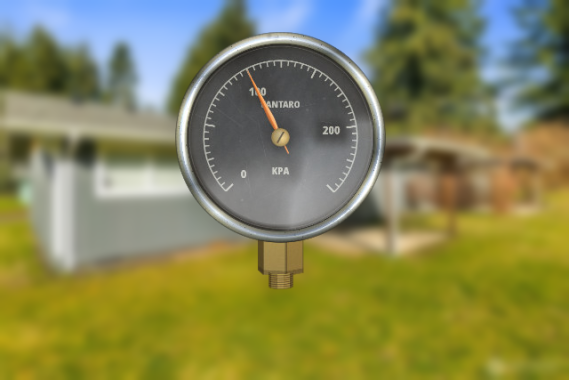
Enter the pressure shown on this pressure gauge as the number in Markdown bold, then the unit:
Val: **100** kPa
